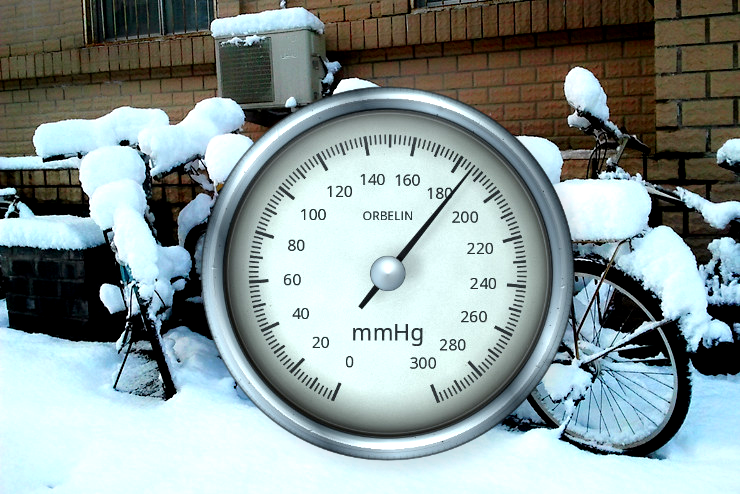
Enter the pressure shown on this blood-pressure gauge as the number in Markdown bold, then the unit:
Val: **186** mmHg
